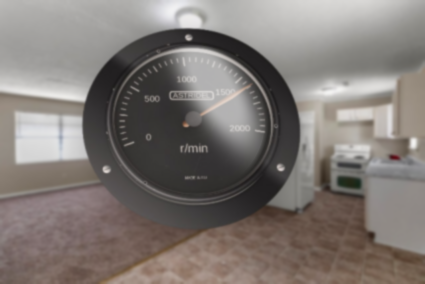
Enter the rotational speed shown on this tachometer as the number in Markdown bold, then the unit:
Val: **1600** rpm
